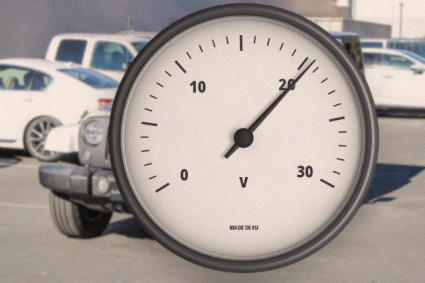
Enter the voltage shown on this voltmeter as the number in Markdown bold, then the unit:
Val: **20.5** V
